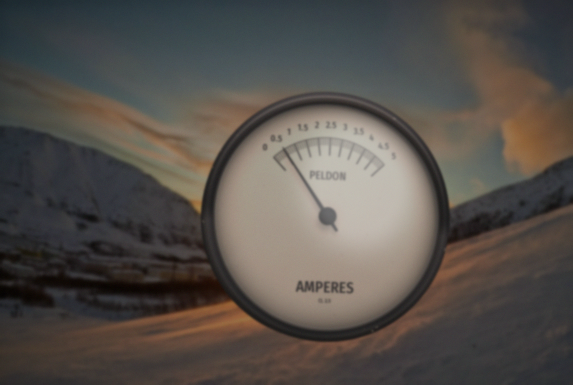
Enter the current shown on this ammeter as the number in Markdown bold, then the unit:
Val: **0.5** A
